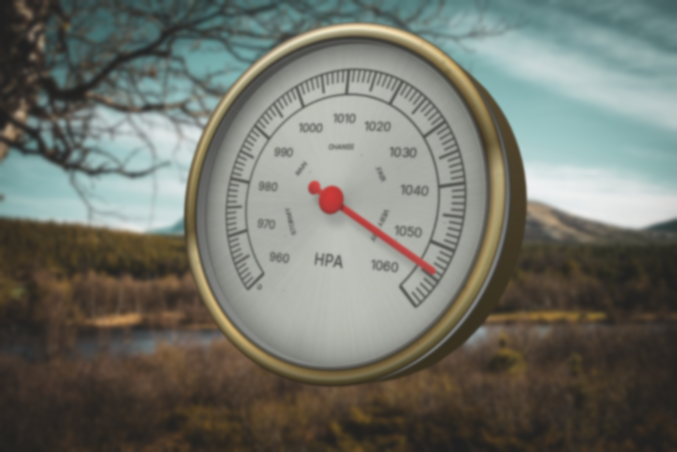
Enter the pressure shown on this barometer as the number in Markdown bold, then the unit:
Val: **1054** hPa
